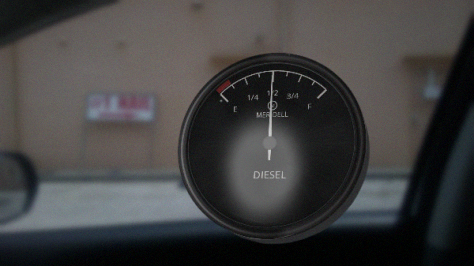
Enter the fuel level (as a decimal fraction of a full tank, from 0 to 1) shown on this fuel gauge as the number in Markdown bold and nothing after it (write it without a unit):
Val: **0.5**
